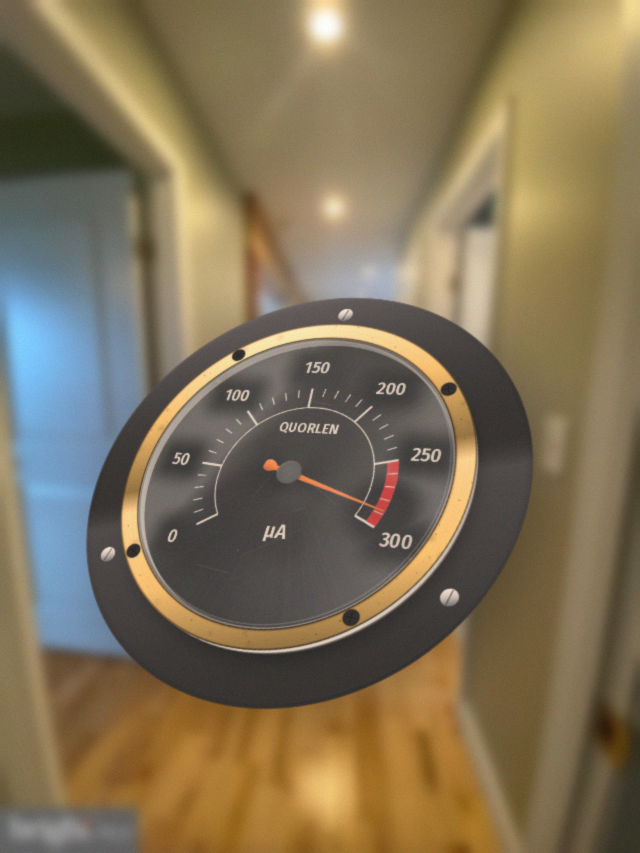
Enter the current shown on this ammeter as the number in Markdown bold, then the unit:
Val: **290** µA
